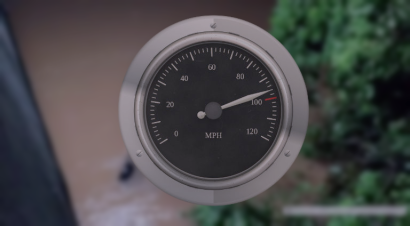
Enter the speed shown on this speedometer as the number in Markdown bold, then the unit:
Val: **96** mph
